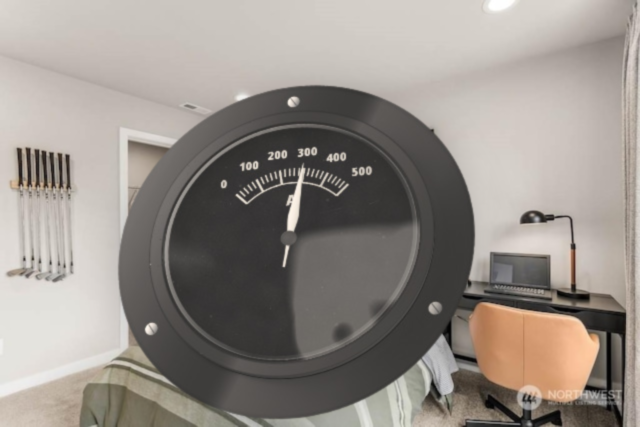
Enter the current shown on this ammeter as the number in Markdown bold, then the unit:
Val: **300** A
